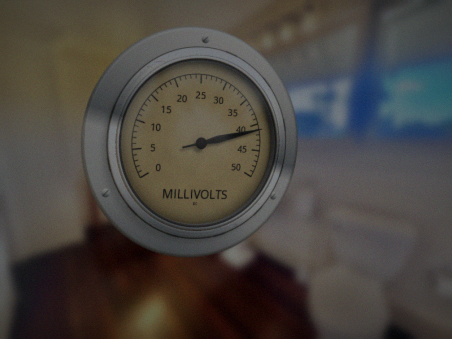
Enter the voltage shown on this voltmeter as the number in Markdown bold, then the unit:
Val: **41** mV
